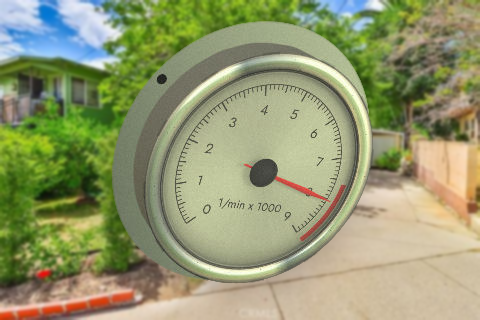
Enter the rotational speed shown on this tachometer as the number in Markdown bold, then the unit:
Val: **8000** rpm
